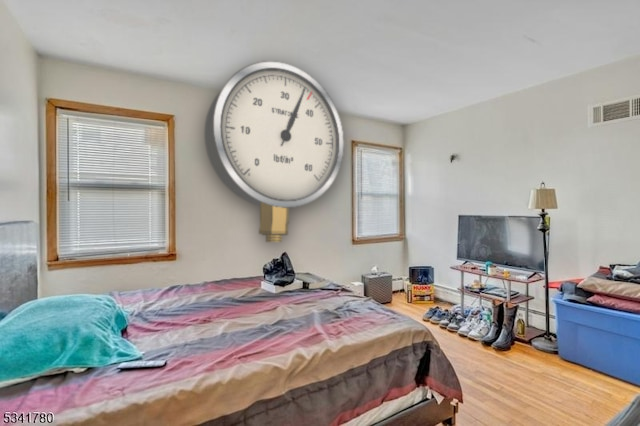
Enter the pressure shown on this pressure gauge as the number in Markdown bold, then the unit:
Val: **35** psi
